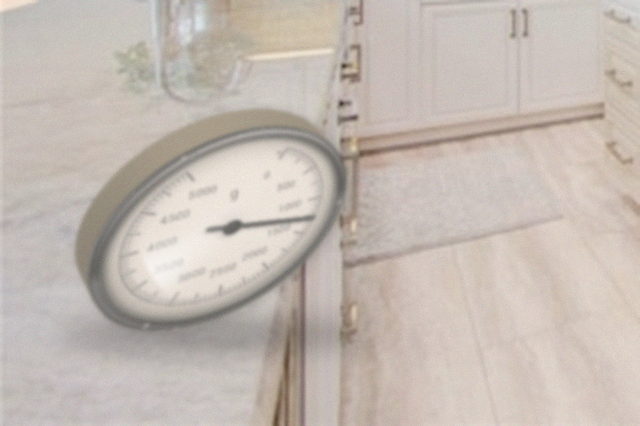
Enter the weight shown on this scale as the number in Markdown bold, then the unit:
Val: **1250** g
